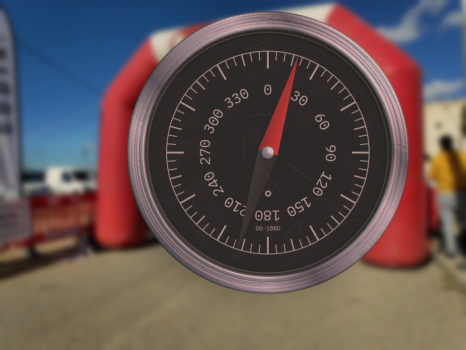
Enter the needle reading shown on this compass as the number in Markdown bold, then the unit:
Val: **17.5** °
